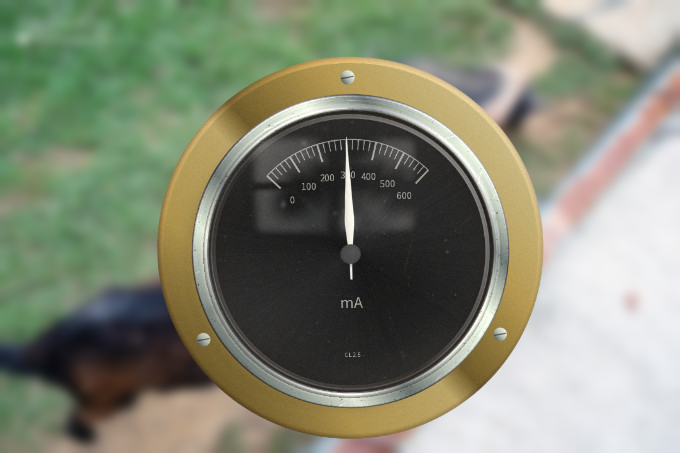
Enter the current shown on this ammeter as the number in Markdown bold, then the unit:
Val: **300** mA
